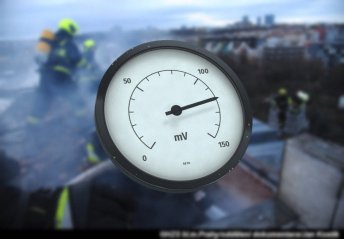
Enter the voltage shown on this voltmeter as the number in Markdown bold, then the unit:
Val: **120** mV
